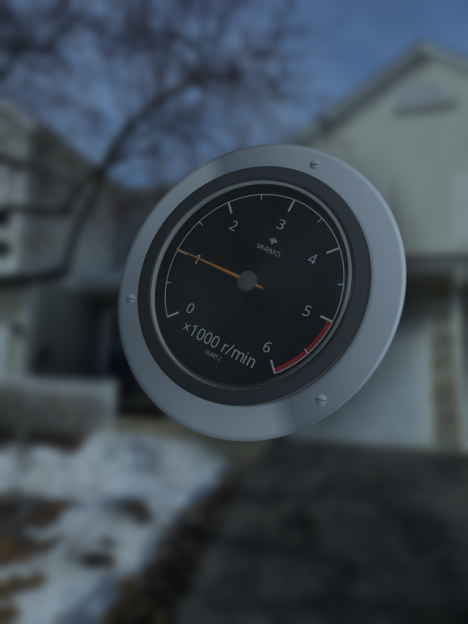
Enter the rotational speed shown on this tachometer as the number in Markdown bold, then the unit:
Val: **1000** rpm
